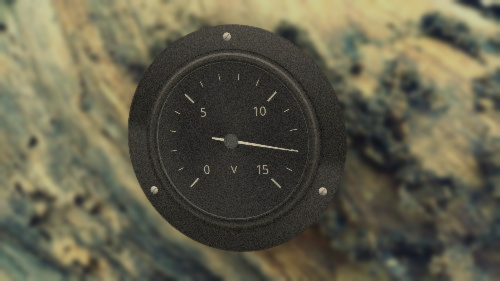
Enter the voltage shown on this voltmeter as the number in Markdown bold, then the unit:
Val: **13** V
